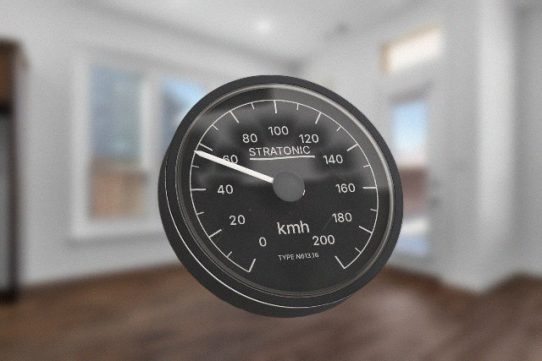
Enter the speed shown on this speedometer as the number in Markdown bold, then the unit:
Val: **55** km/h
